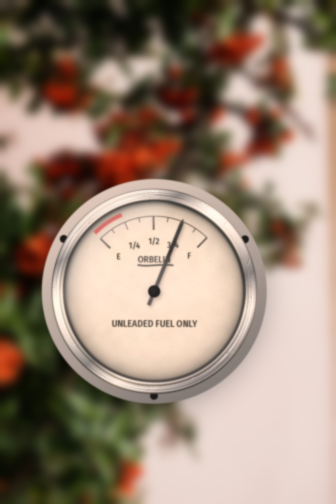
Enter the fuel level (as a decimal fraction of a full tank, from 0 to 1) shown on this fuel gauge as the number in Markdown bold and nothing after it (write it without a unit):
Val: **0.75**
